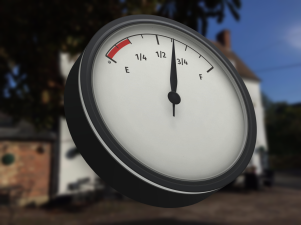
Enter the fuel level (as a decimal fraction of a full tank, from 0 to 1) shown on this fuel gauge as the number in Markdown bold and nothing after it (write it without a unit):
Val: **0.625**
